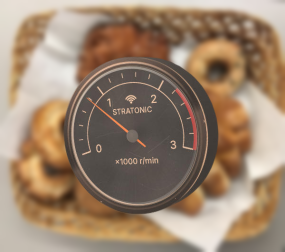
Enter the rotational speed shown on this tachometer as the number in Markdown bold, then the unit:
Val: **800** rpm
